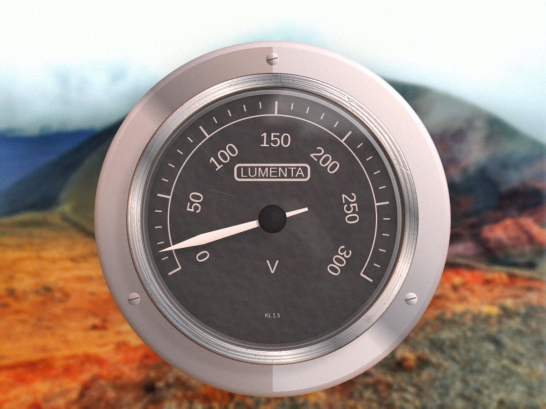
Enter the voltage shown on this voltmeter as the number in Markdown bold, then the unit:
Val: **15** V
